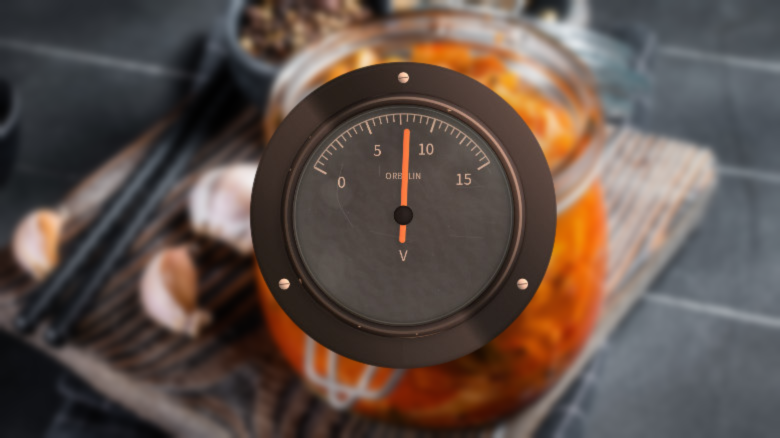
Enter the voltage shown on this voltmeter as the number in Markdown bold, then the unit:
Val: **8** V
